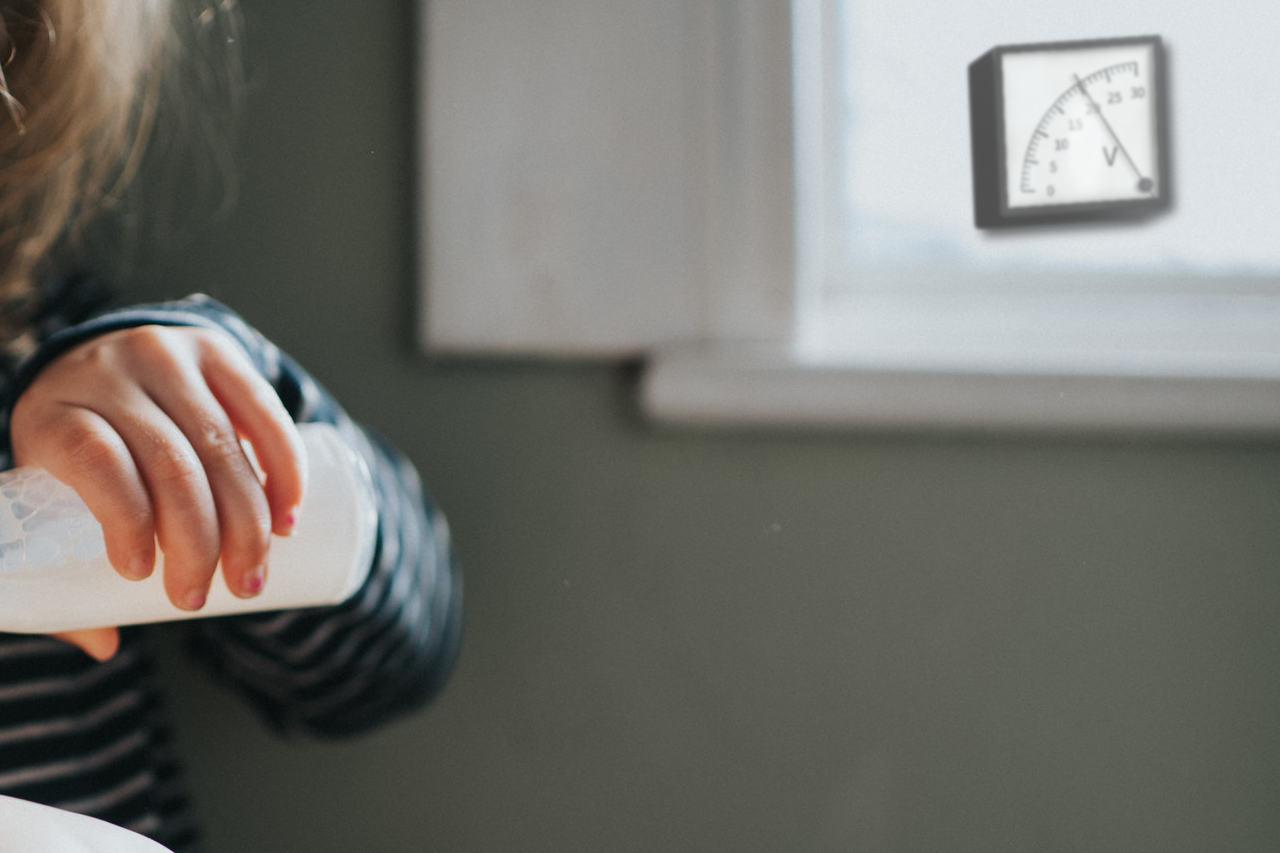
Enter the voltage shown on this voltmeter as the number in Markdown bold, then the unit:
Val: **20** V
